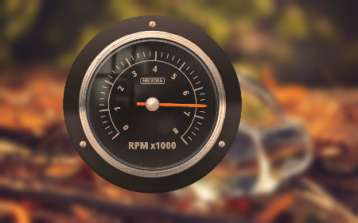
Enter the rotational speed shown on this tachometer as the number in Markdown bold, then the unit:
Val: **6600** rpm
